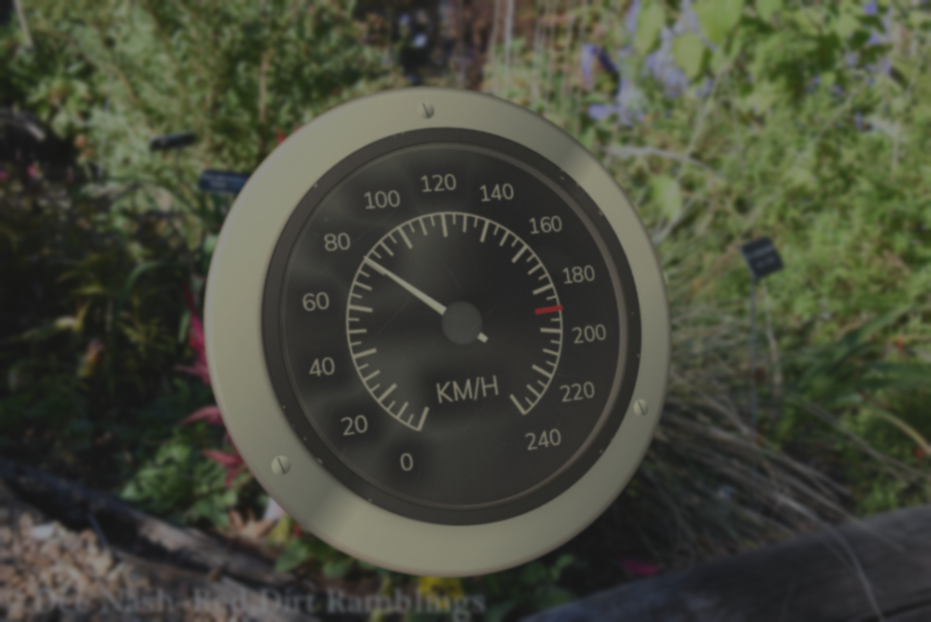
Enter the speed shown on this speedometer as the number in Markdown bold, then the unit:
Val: **80** km/h
